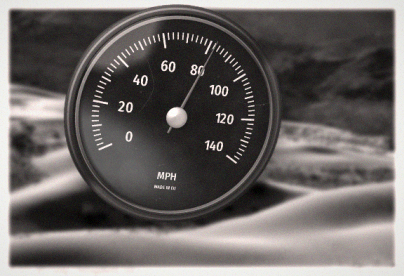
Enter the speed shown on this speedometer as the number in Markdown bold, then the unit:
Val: **82** mph
